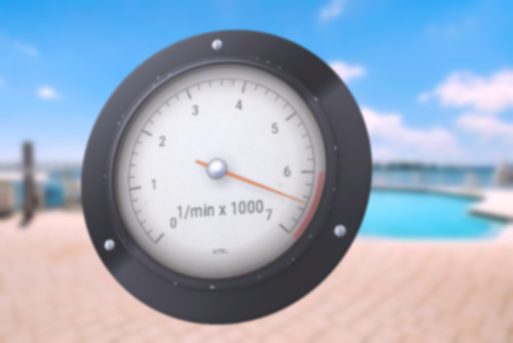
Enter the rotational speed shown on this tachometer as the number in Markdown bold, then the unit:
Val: **6500** rpm
